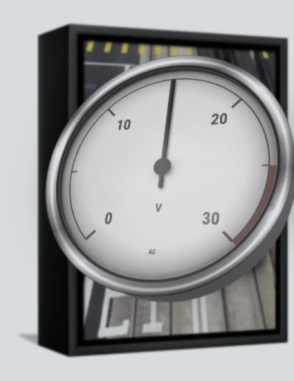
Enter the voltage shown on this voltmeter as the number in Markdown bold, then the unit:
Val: **15** V
